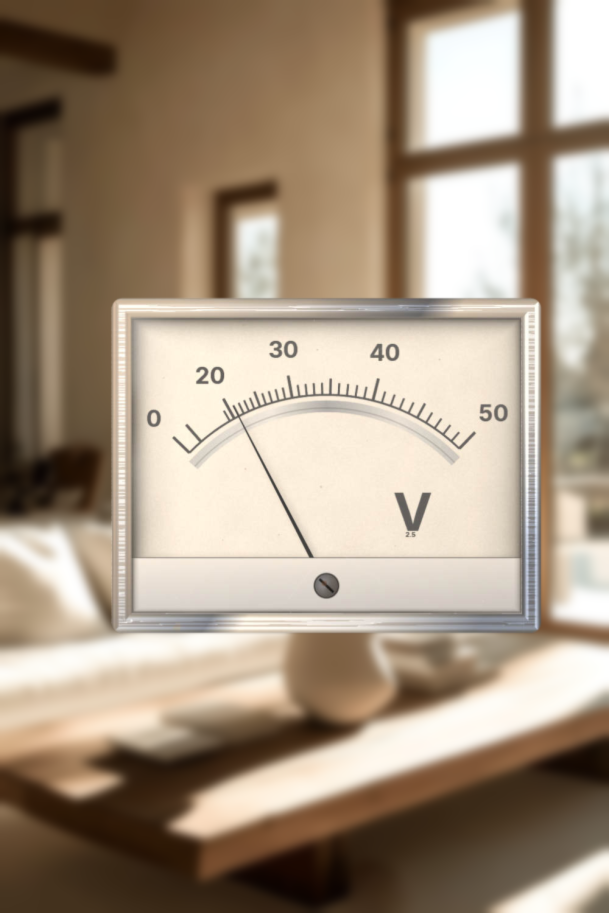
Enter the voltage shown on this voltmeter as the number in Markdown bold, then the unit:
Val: **21** V
